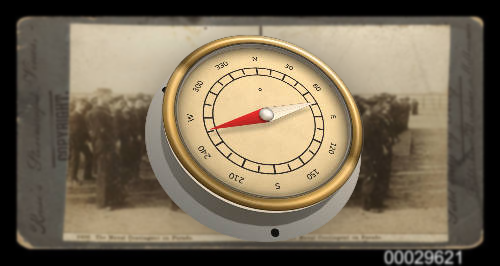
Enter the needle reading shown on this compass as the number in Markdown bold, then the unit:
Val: **255** °
